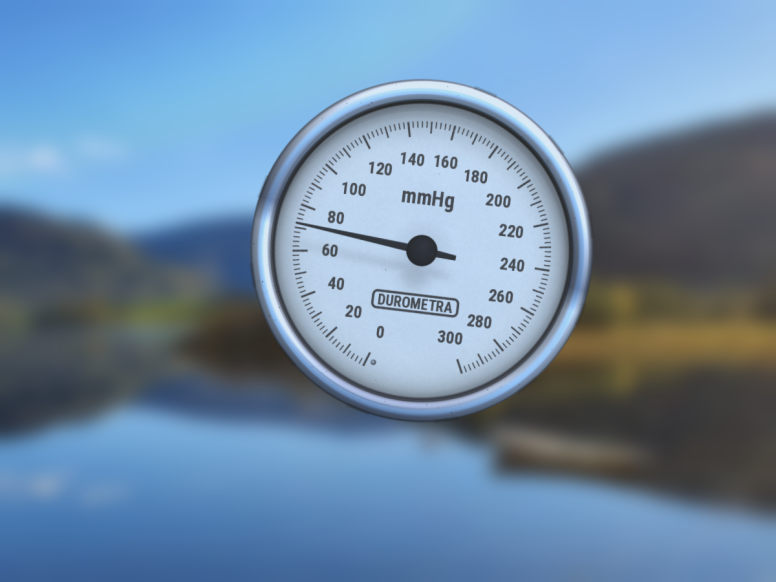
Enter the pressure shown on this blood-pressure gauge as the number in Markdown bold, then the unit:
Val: **72** mmHg
